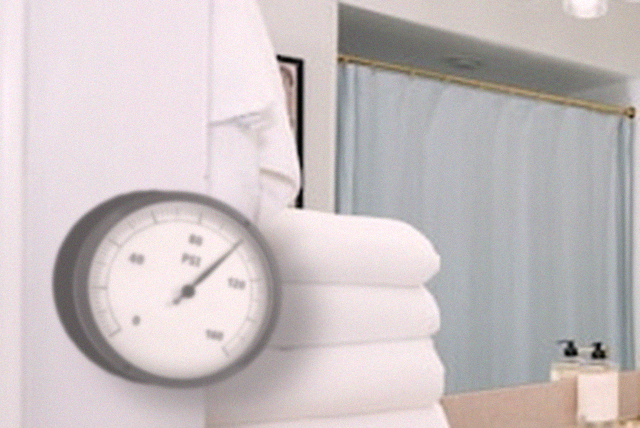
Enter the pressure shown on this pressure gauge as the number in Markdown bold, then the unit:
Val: **100** psi
